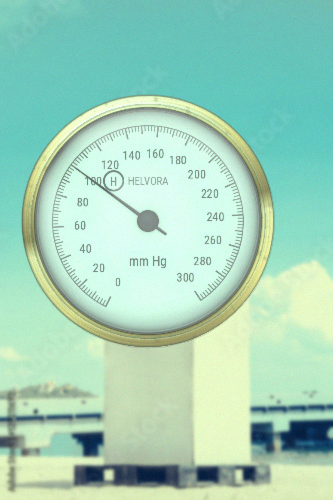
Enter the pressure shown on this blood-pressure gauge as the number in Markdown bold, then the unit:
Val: **100** mmHg
